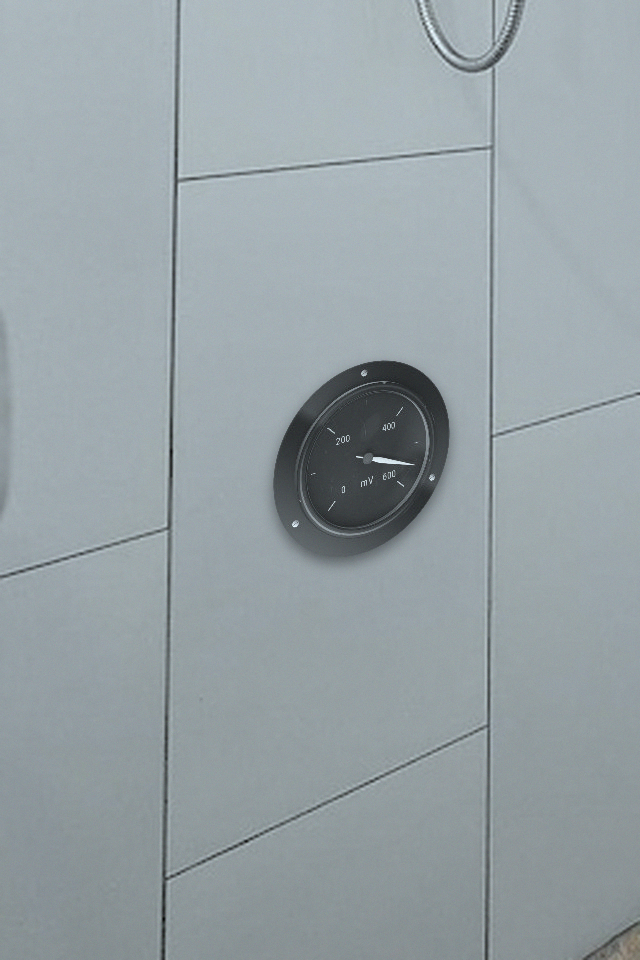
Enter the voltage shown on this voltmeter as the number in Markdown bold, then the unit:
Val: **550** mV
